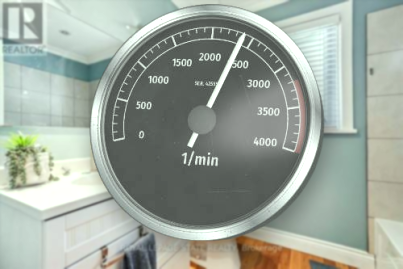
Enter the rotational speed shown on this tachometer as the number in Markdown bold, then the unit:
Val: **2400** rpm
